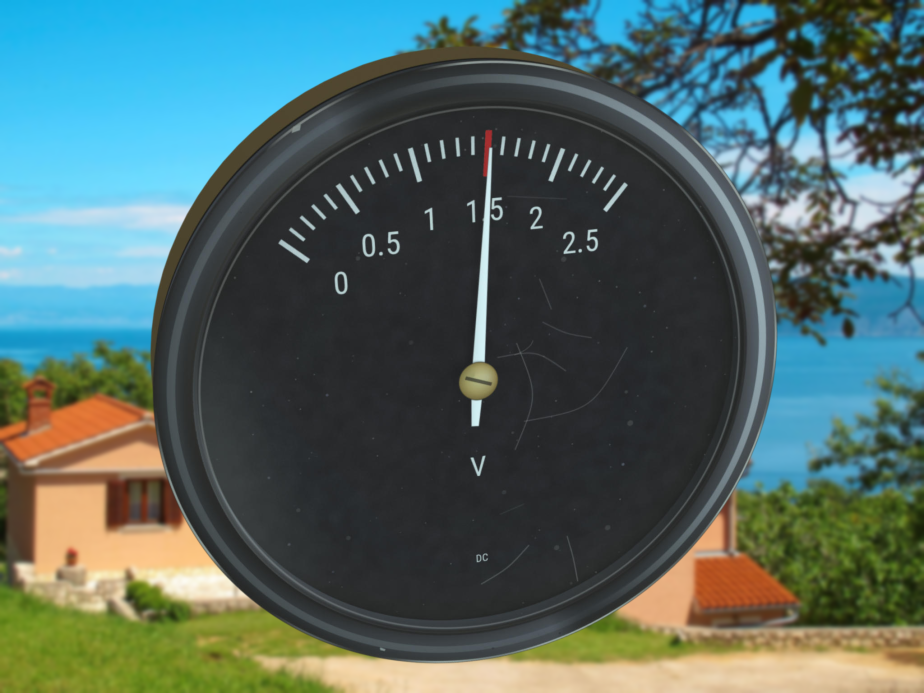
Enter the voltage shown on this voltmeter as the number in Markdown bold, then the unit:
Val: **1.5** V
